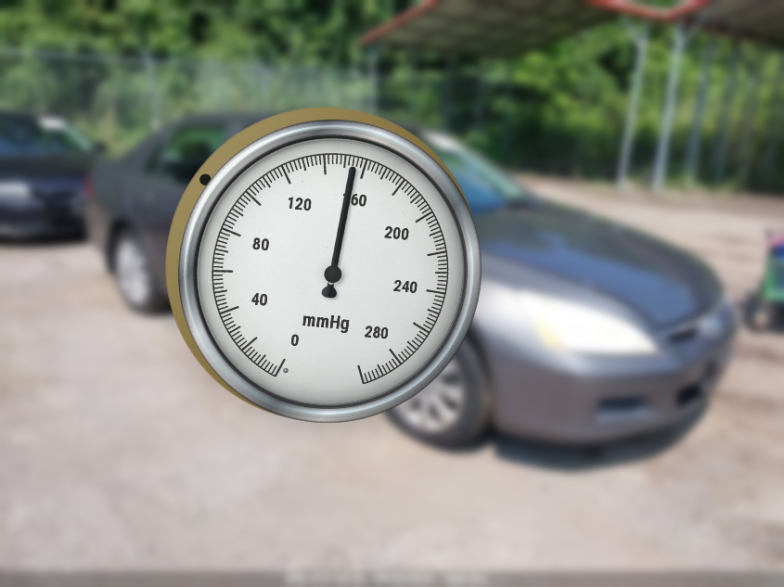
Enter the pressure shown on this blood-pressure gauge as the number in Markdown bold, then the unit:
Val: **154** mmHg
